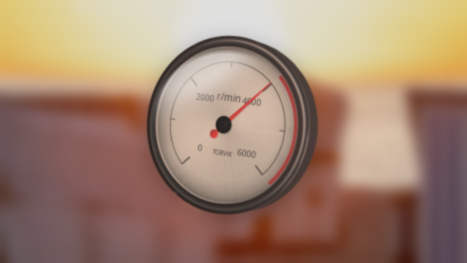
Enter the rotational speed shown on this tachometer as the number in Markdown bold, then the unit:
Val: **4000** rpm
